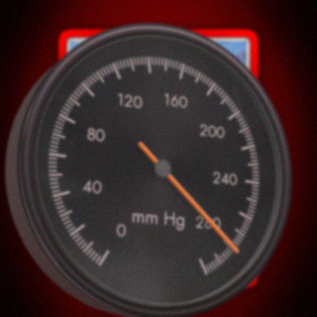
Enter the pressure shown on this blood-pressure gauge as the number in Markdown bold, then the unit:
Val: **280** mmHg
